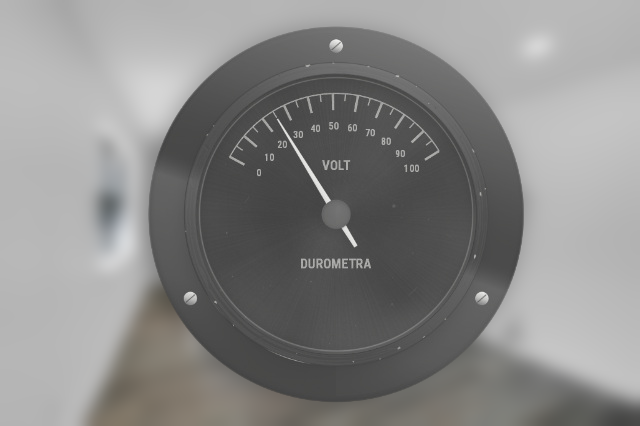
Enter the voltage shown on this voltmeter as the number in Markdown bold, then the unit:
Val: **25** V
